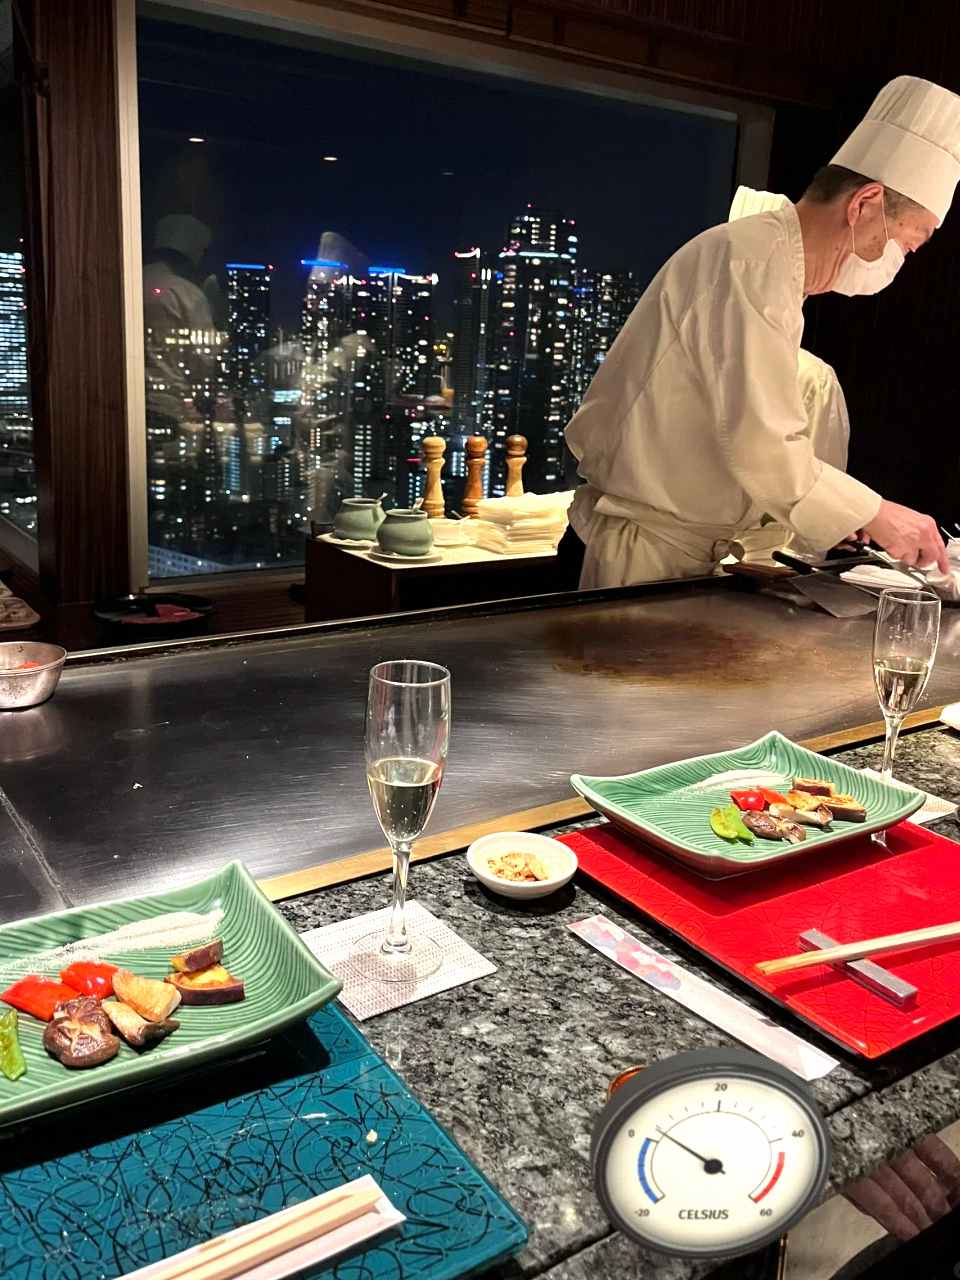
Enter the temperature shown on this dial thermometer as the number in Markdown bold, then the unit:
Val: **4** °C
